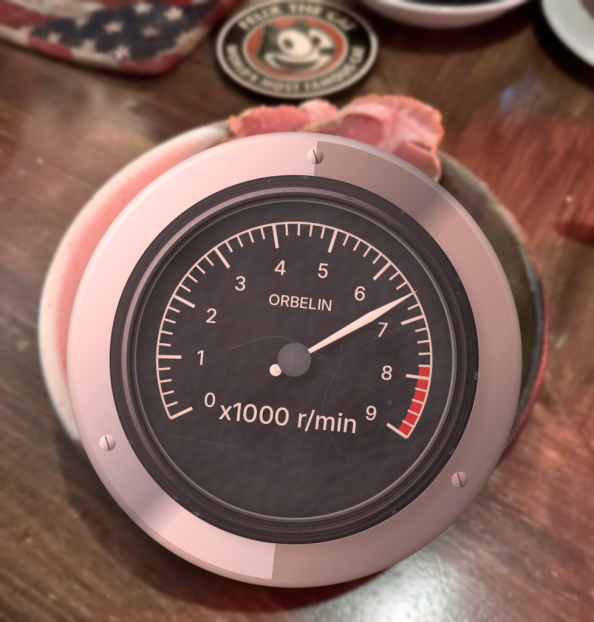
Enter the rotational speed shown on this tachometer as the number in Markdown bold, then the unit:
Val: **6600** rpm
